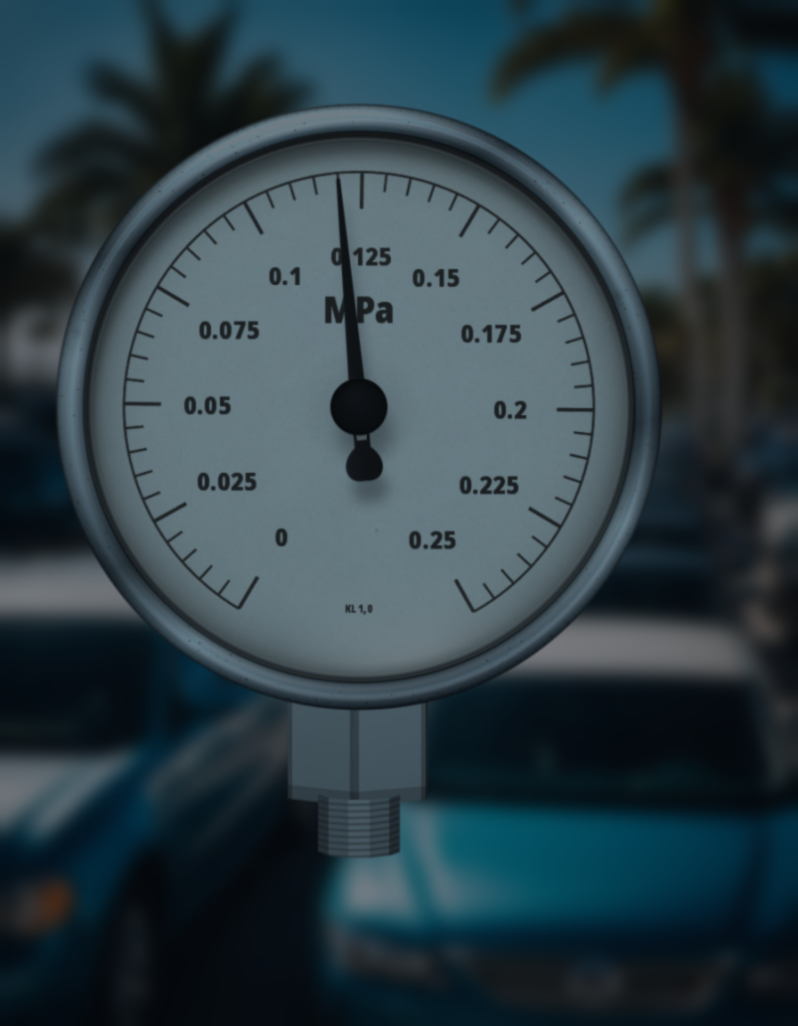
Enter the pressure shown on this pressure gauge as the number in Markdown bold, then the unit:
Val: **0.12** MPa
